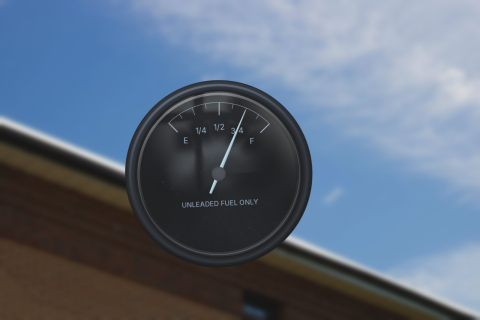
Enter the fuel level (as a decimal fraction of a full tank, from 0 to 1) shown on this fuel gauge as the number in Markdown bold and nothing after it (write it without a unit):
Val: **0.75**
